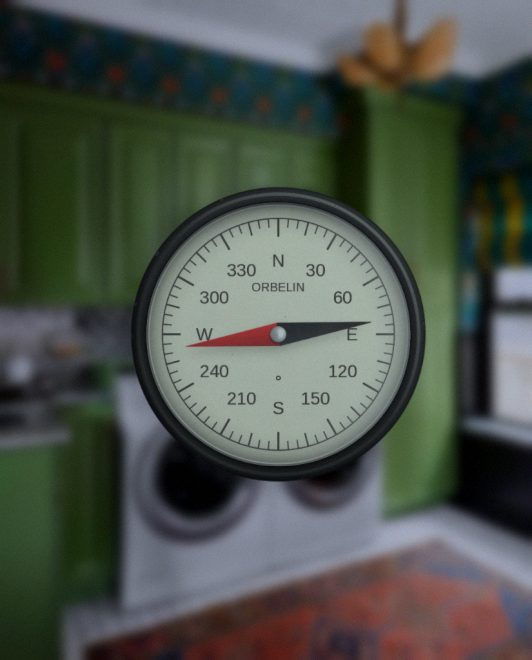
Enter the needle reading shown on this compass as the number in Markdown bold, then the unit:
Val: **262.5** °
